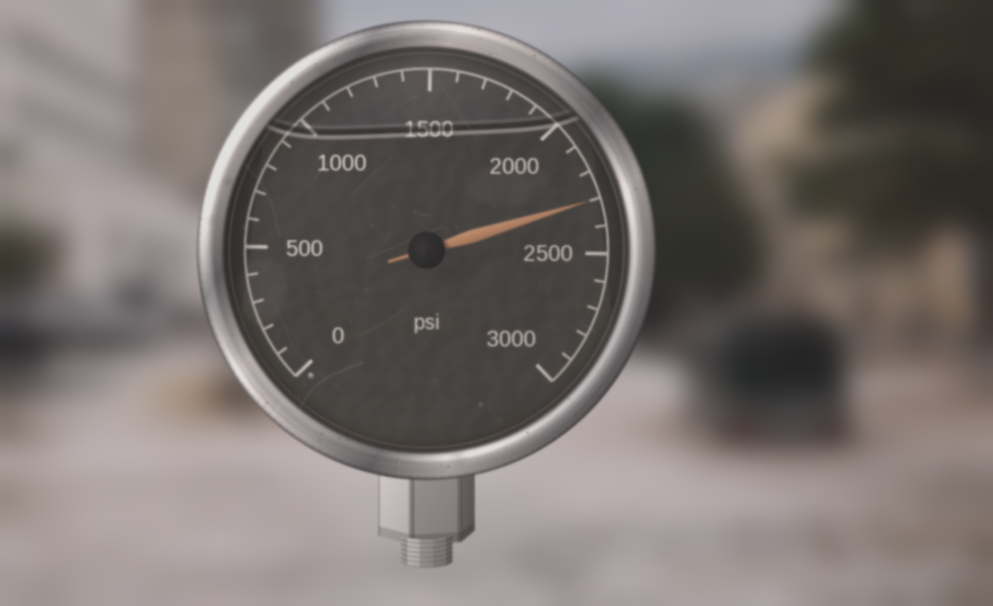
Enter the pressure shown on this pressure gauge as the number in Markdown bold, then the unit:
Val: **2300** psi
